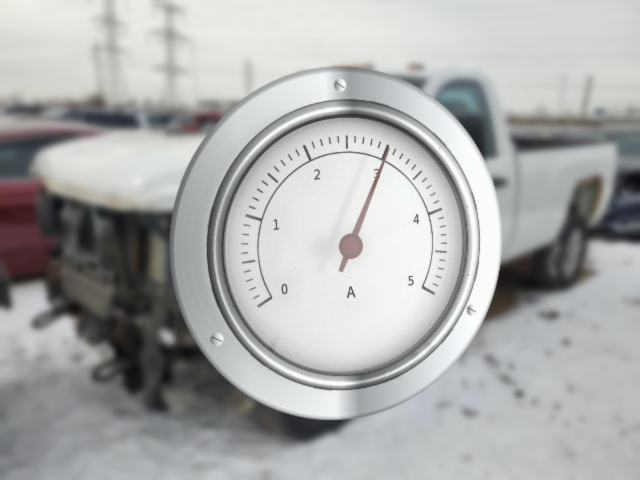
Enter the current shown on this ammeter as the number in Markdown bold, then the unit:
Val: **3** A
